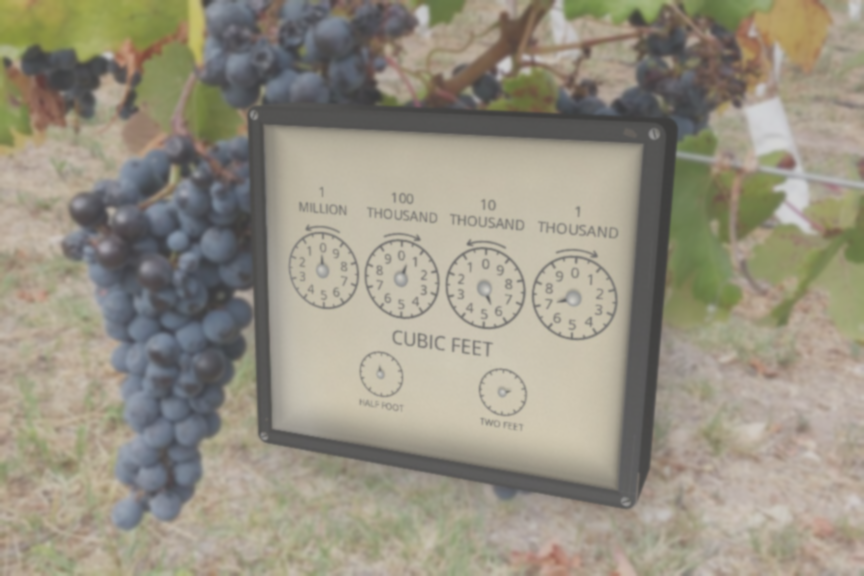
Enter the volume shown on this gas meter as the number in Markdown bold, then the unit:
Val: **5700** ft³
